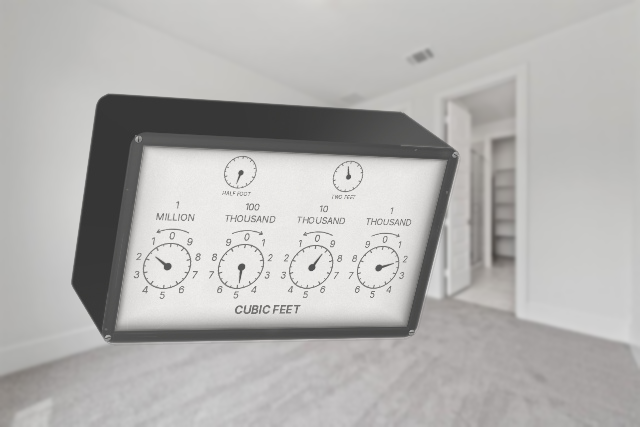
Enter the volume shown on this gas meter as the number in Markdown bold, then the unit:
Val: **149200** ft³
